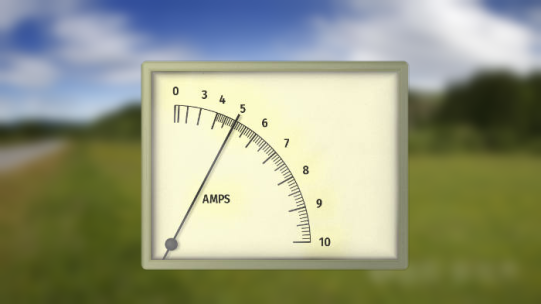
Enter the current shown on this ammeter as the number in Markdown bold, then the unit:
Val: **5** A
